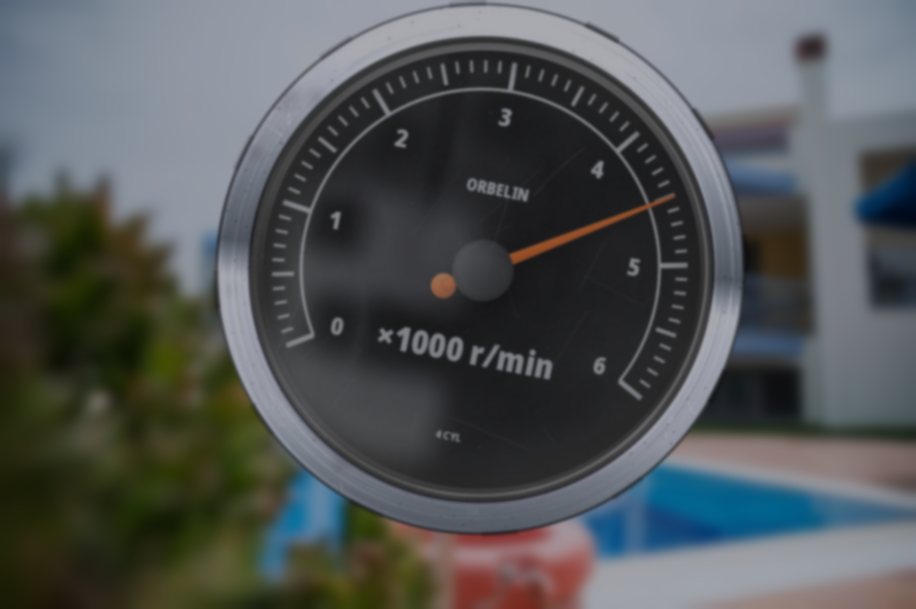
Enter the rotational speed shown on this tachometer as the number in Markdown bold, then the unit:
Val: **4500** rpm
